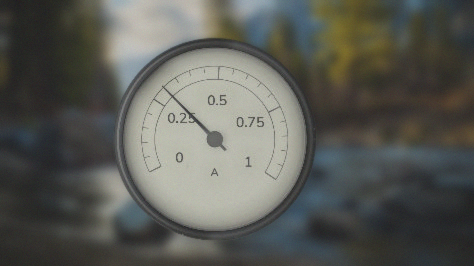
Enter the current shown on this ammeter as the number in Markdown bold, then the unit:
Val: **0.3** A
